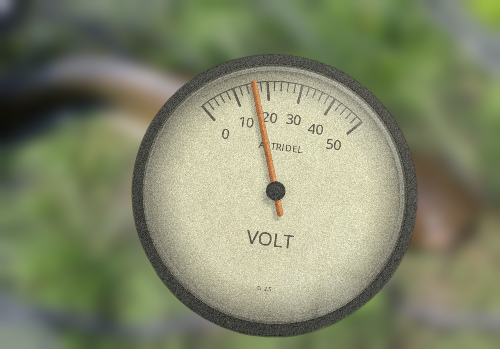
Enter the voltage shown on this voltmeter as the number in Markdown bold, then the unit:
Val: **16** V
